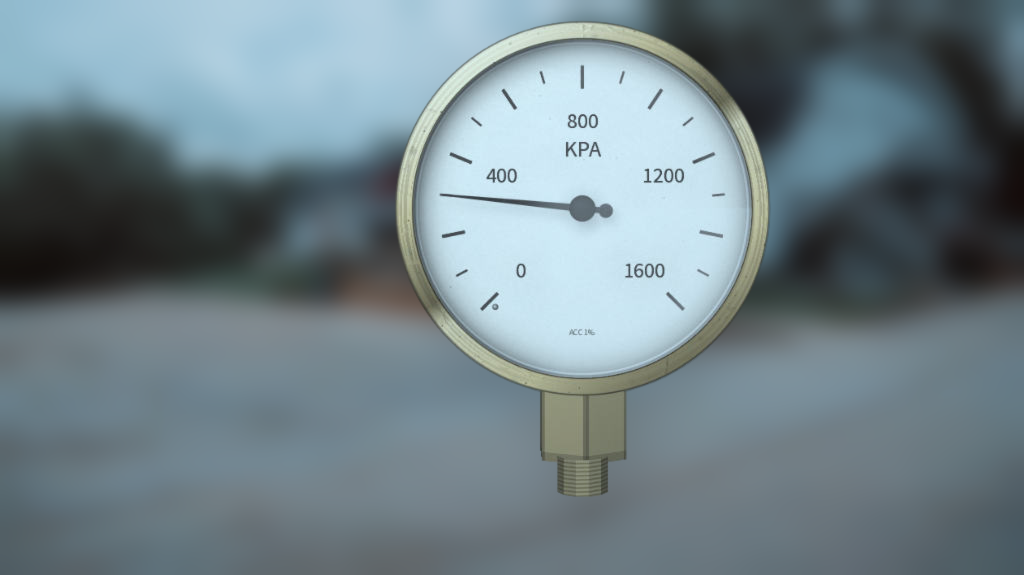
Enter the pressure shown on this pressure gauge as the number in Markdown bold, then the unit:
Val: **300** kPa
